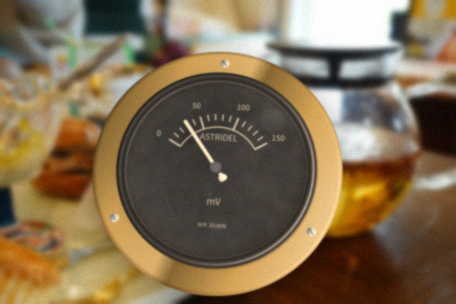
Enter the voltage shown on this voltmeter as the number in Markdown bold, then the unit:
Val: **30** mV
